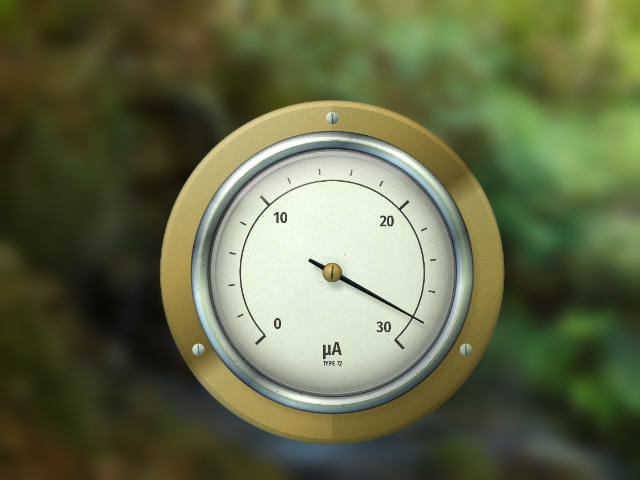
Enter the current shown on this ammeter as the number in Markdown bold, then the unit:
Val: **28** µA
